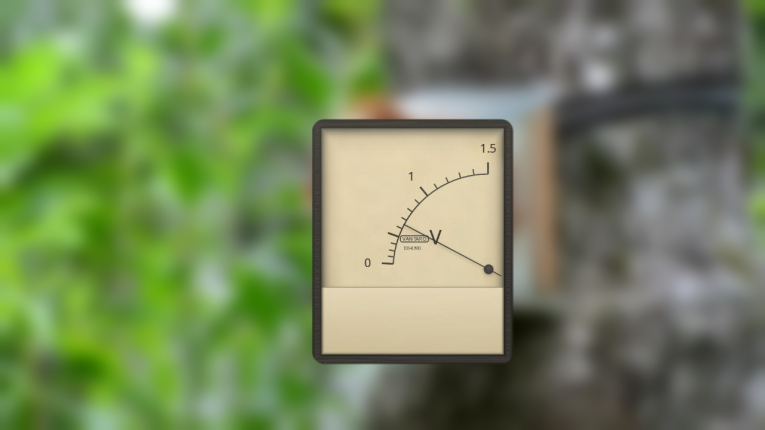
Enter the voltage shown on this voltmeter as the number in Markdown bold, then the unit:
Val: **0.65** V
